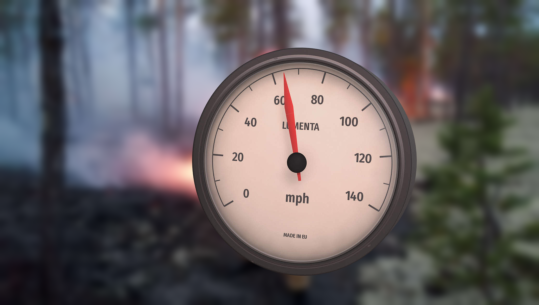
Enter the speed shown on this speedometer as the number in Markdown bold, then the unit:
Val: **65** mph
